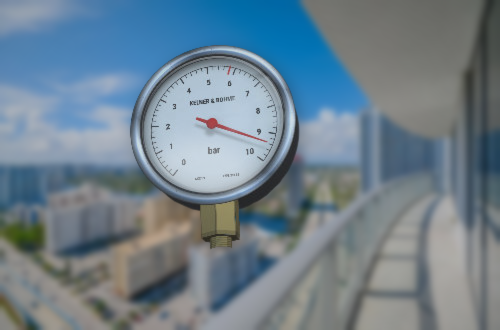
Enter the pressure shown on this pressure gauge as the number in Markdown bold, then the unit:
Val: **9.4** bar
